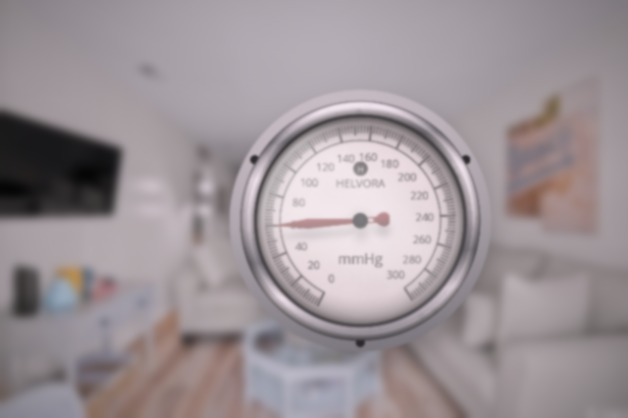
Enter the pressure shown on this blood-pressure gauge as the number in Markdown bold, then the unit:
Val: **60** mmHg
